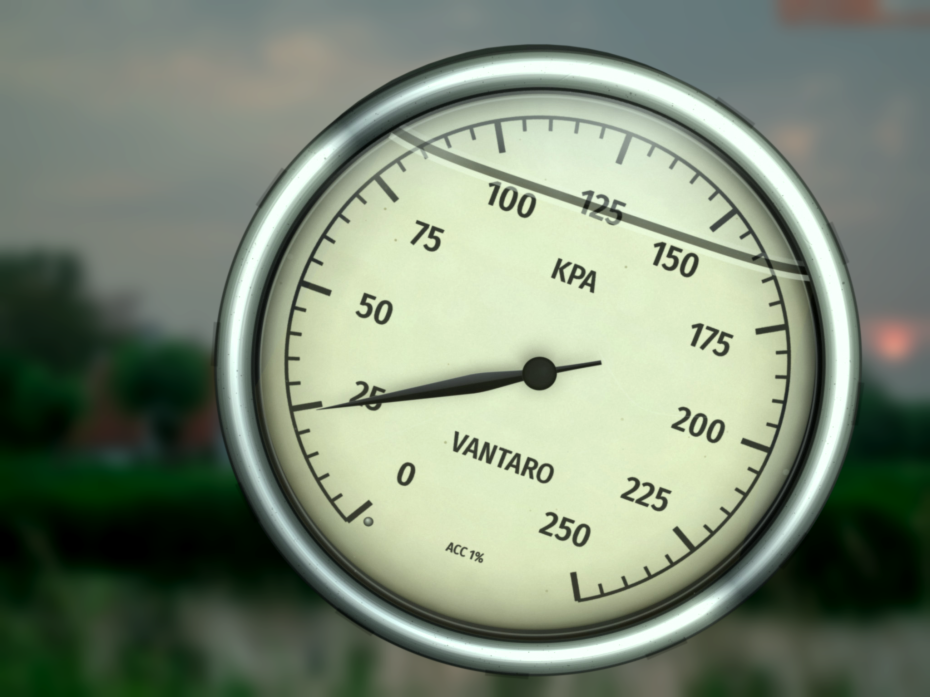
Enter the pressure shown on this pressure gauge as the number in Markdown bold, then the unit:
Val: **25** kPa
